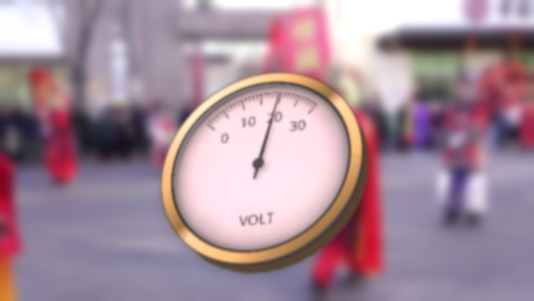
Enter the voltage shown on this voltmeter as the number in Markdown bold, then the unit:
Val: **20** V
